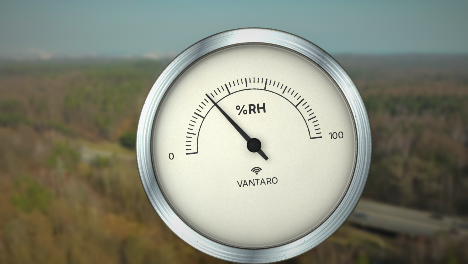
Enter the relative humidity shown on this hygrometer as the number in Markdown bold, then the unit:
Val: **30** %
